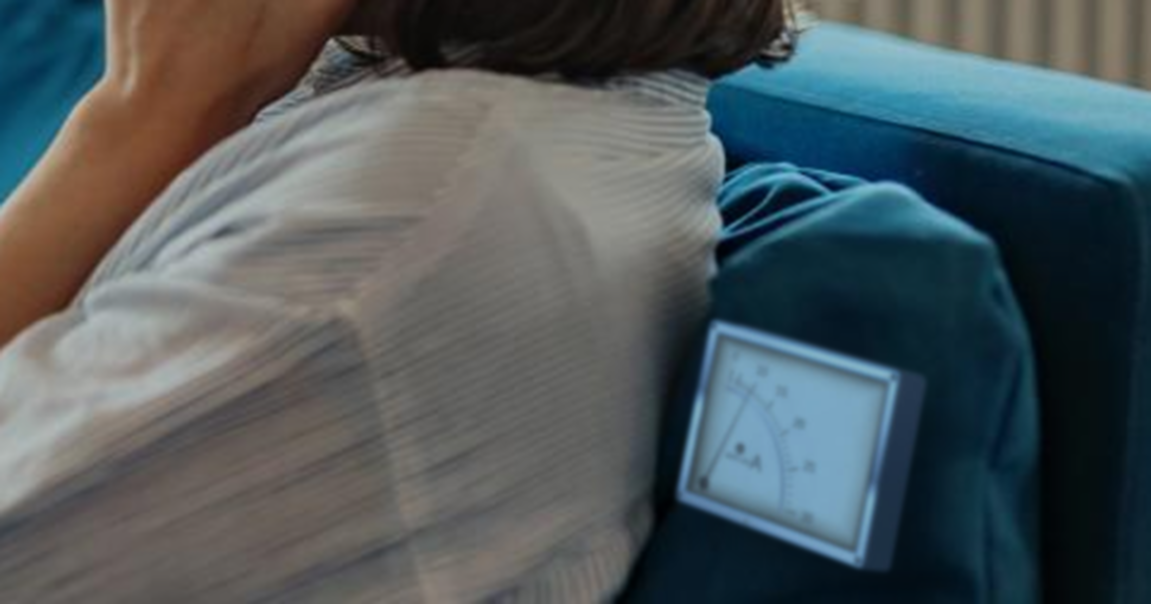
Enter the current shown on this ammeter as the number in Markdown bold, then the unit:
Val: **10** A
